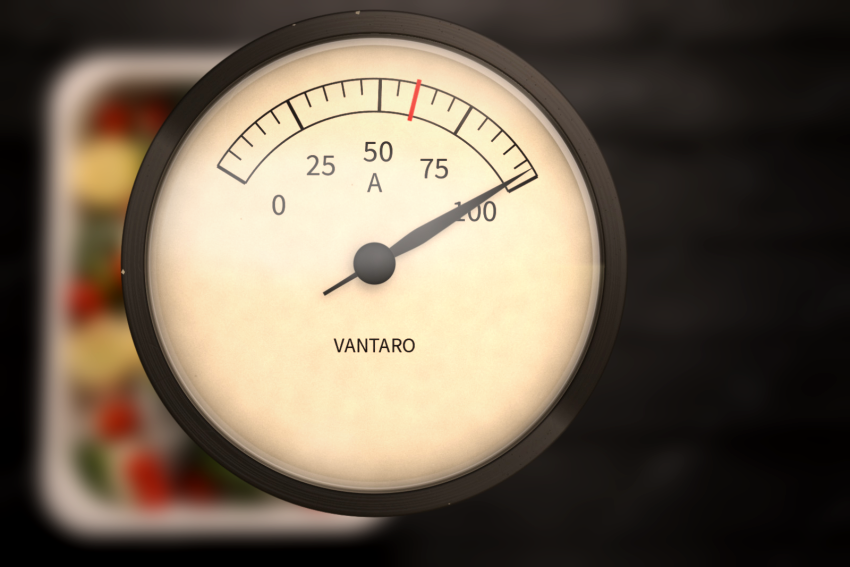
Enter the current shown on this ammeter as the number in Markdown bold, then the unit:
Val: **97.5** A
